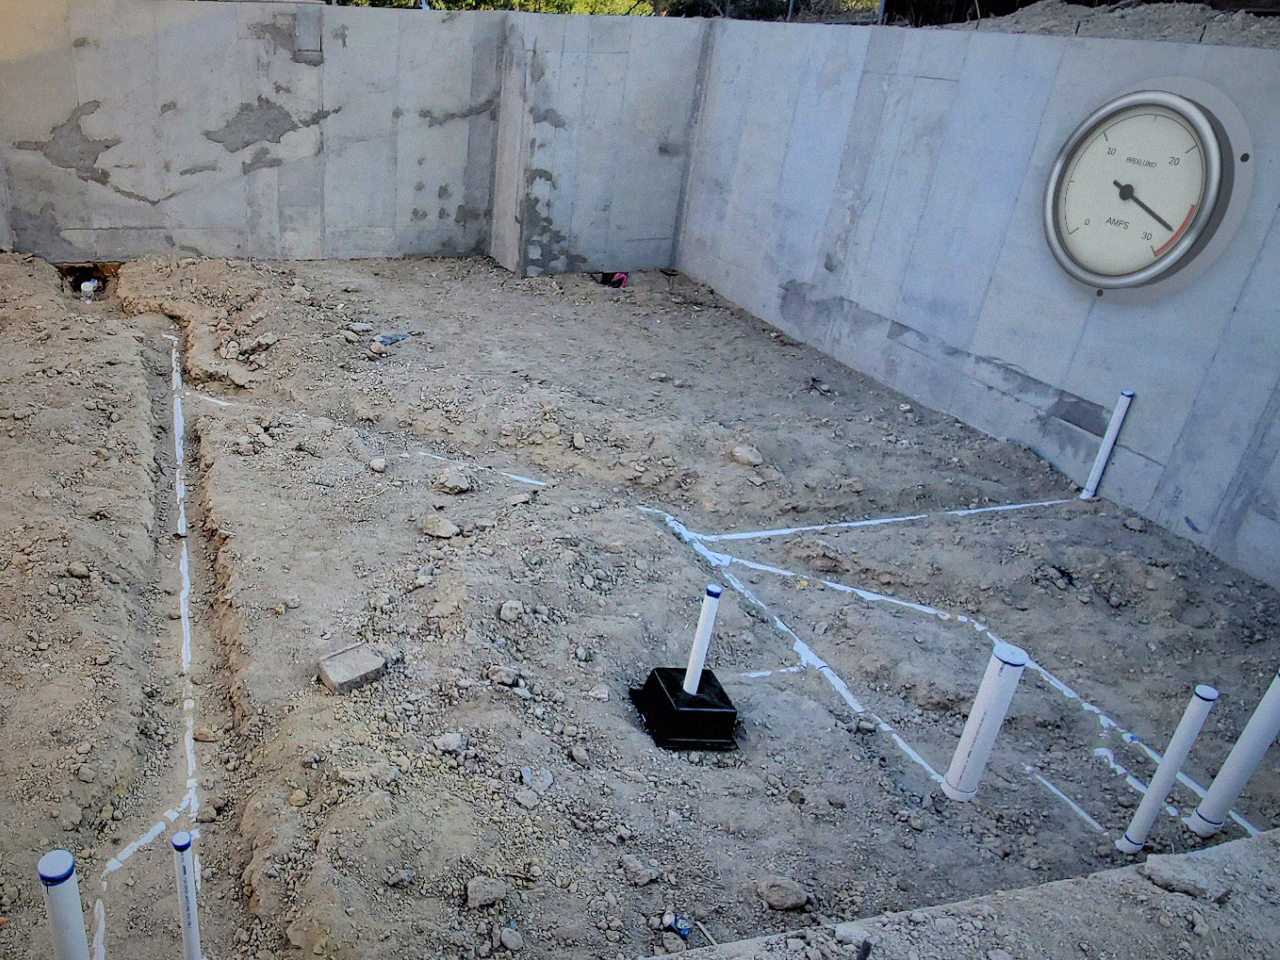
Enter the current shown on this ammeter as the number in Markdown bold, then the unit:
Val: **27.5** A
